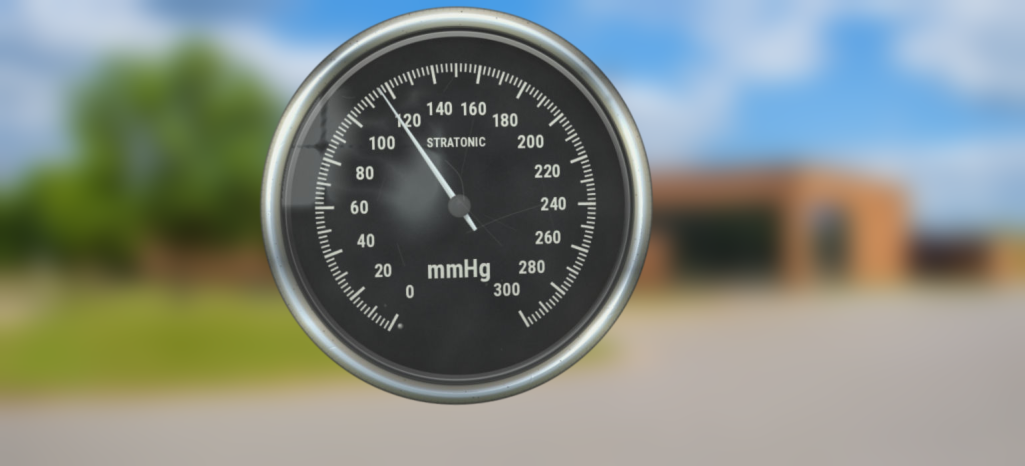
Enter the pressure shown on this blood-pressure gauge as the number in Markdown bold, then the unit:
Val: **116** mmHg
